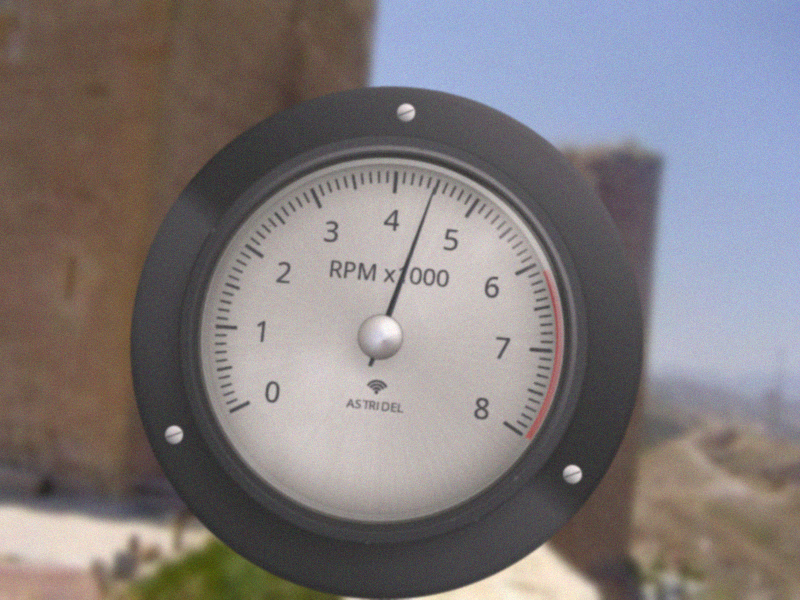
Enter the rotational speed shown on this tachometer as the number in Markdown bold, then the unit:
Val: **4500** rpm
